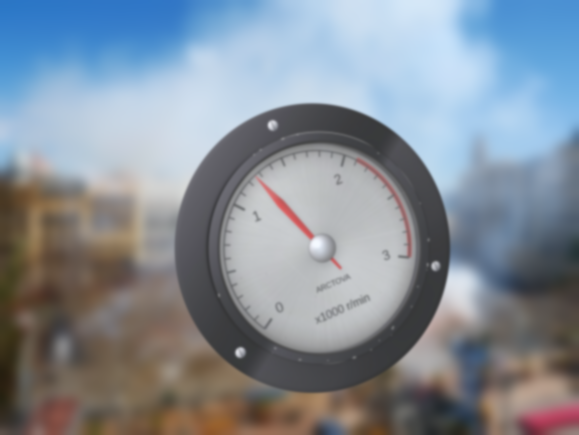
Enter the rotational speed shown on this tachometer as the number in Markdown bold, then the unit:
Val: **1250** rpm
